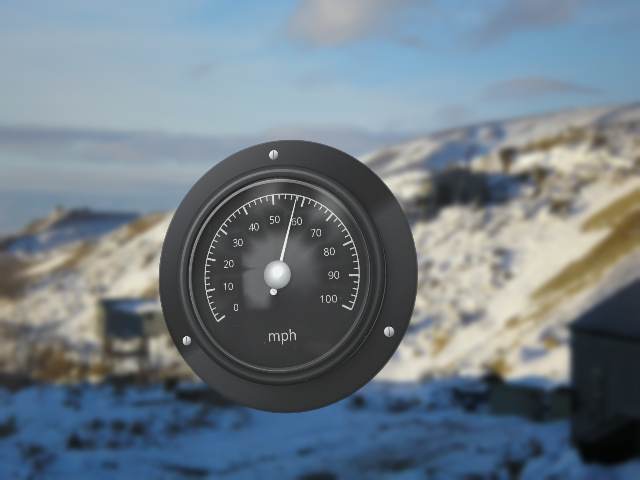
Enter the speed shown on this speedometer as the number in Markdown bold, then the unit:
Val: **58** mph
